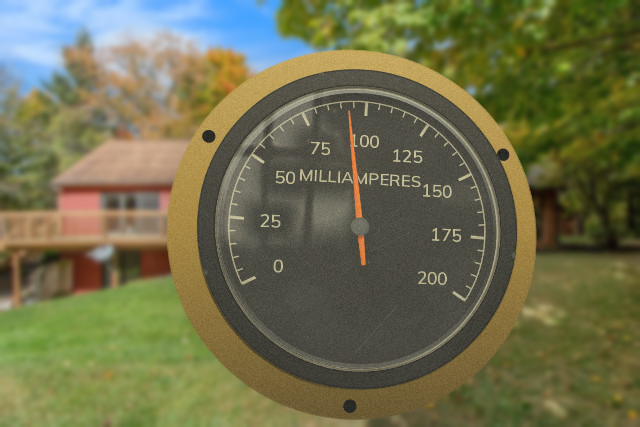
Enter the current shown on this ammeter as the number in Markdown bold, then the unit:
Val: **92.5** mA
